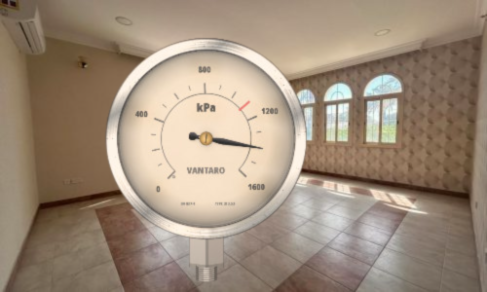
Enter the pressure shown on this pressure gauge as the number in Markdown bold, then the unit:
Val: **1400** kPa
